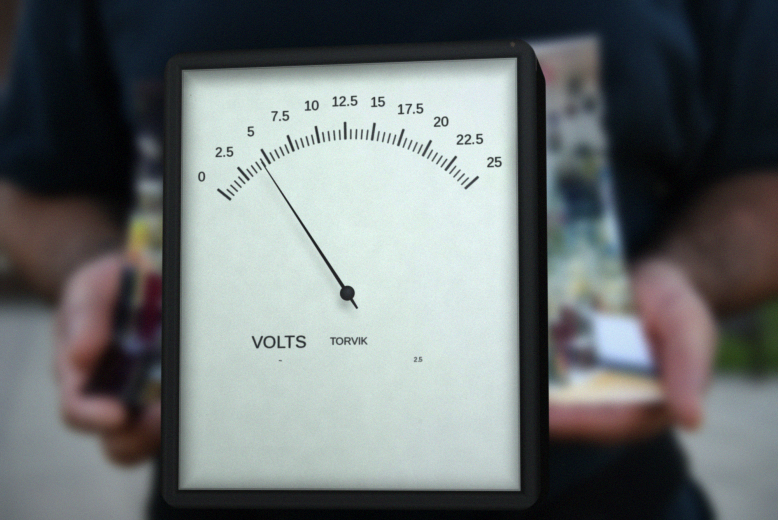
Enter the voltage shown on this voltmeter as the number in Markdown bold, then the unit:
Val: **4.5** V
